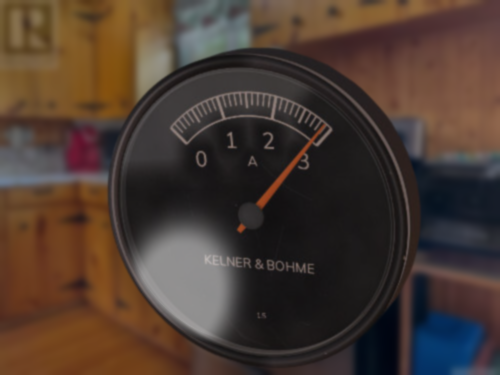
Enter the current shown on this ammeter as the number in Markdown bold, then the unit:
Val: **2.9** A
